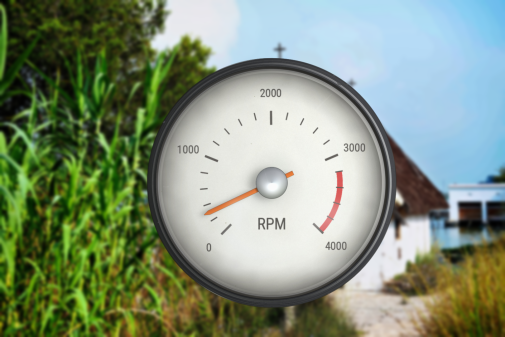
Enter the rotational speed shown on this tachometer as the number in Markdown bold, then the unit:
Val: **300** rpm
